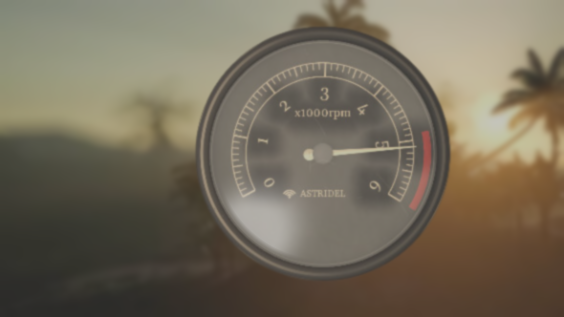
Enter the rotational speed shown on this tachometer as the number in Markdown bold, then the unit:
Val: **5100** rpm
